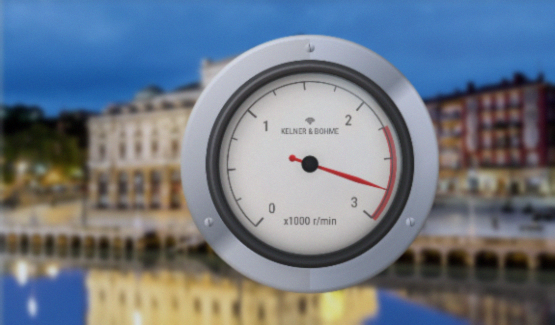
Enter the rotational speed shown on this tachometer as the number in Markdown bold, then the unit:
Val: **2750** rpm
